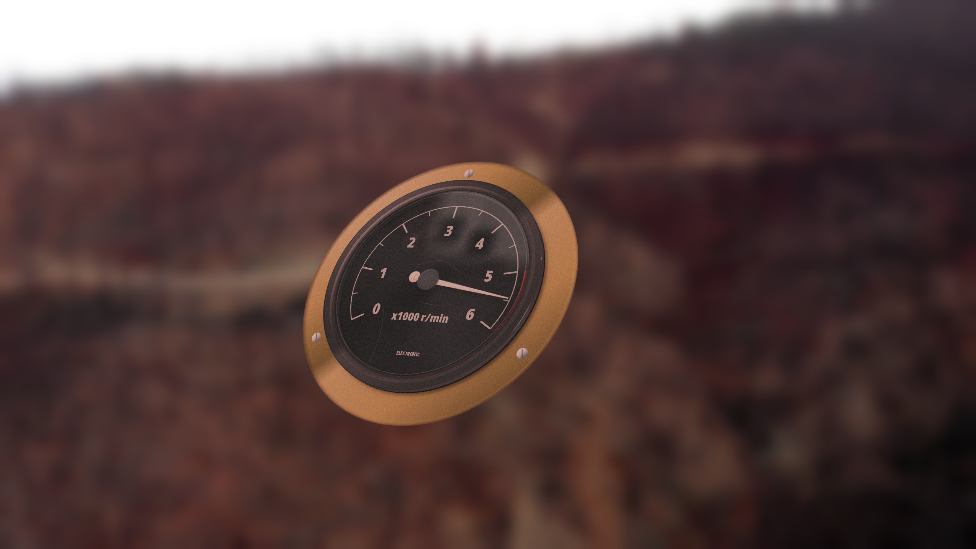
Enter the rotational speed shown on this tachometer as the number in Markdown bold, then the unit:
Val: **5500** rpm
